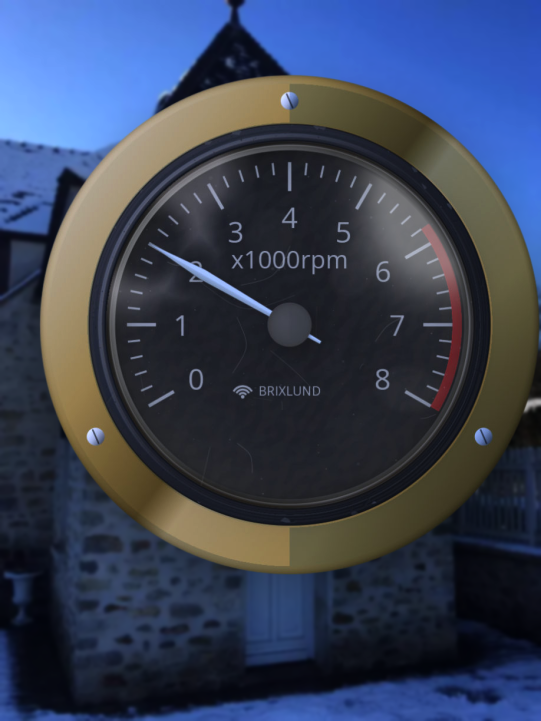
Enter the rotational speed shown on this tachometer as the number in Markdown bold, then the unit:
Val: **2000** rpm
